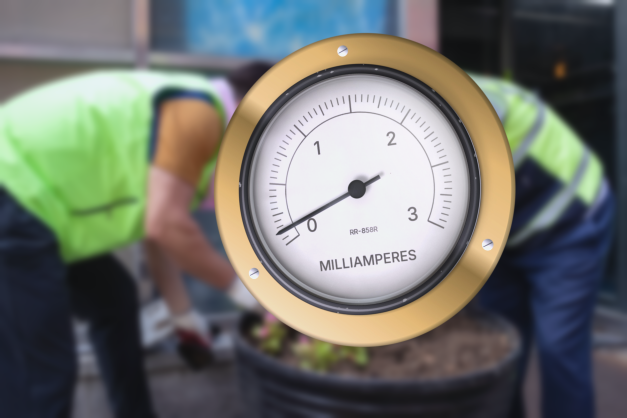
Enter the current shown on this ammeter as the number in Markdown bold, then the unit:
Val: **0.1** mA
